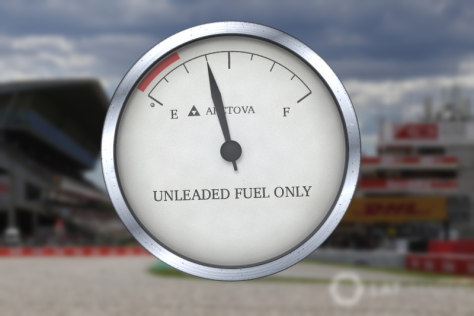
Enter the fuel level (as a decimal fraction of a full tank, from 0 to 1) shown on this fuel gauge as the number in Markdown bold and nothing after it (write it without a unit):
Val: **0.375**
